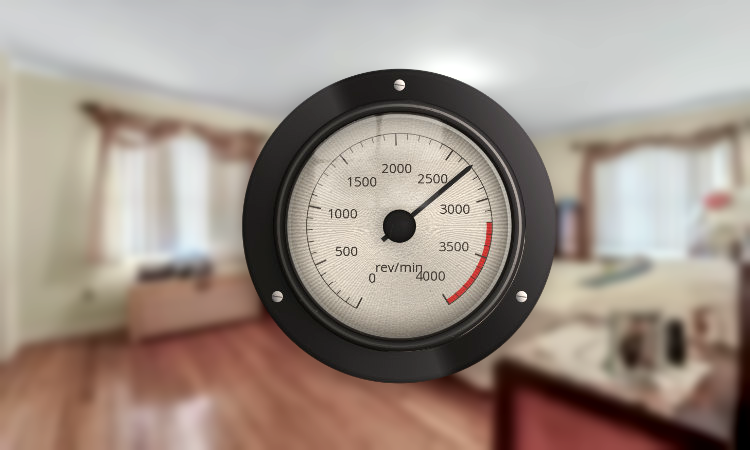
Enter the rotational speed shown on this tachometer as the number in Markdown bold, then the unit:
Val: **2700** rpm
